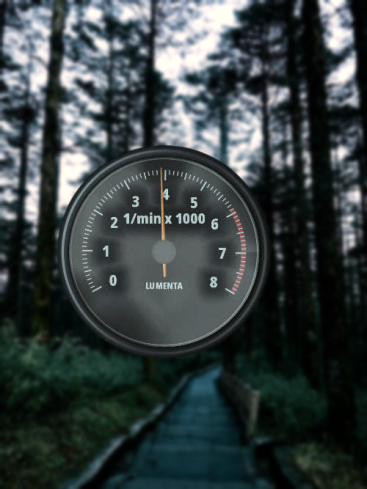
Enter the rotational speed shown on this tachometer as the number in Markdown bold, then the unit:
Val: **3900** rpm
